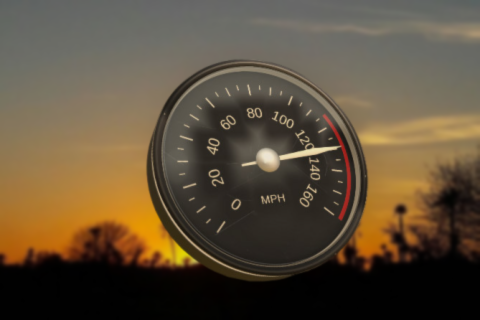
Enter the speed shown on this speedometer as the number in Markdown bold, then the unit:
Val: **130** mph
